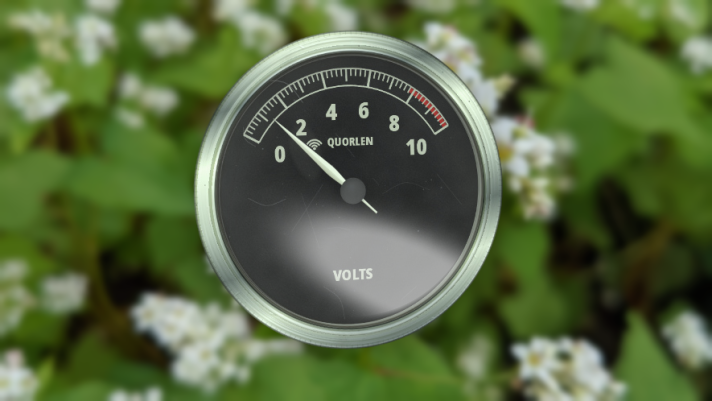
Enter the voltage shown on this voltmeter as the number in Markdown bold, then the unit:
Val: **1.2** V
